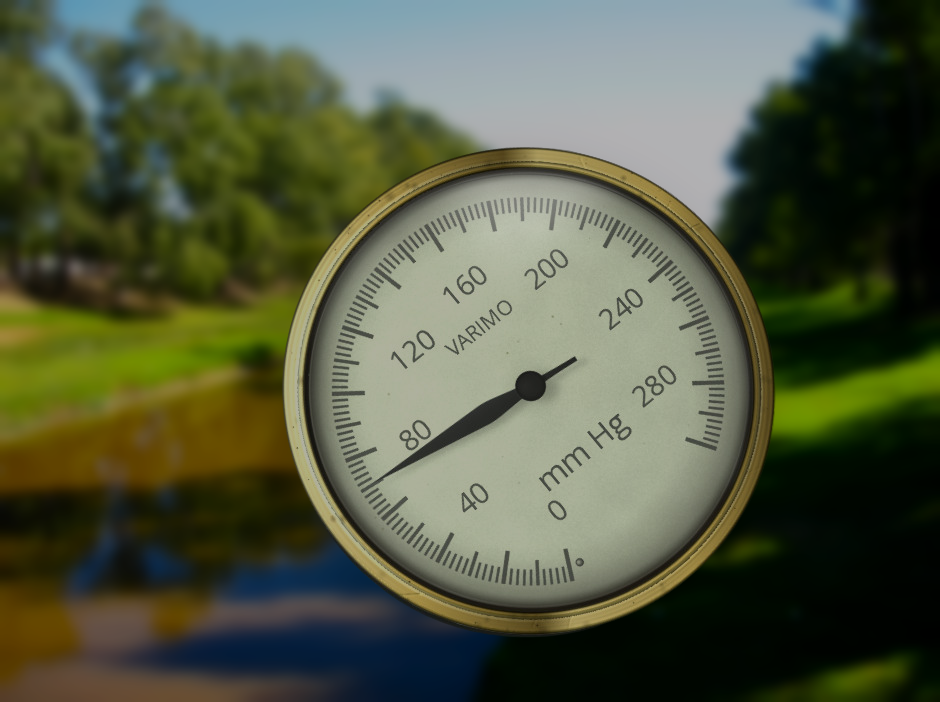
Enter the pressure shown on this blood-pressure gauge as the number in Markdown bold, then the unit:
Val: **70** mmHg
